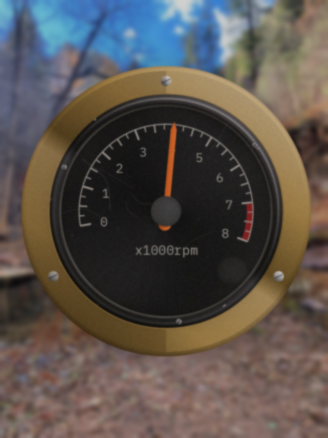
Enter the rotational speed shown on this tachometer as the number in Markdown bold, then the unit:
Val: **4000** rpm
